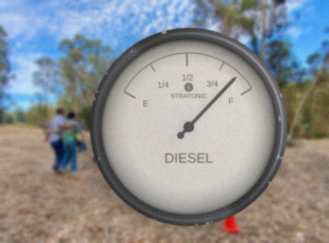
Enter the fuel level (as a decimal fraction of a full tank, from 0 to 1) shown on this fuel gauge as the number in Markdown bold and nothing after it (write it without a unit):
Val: **0.875**
